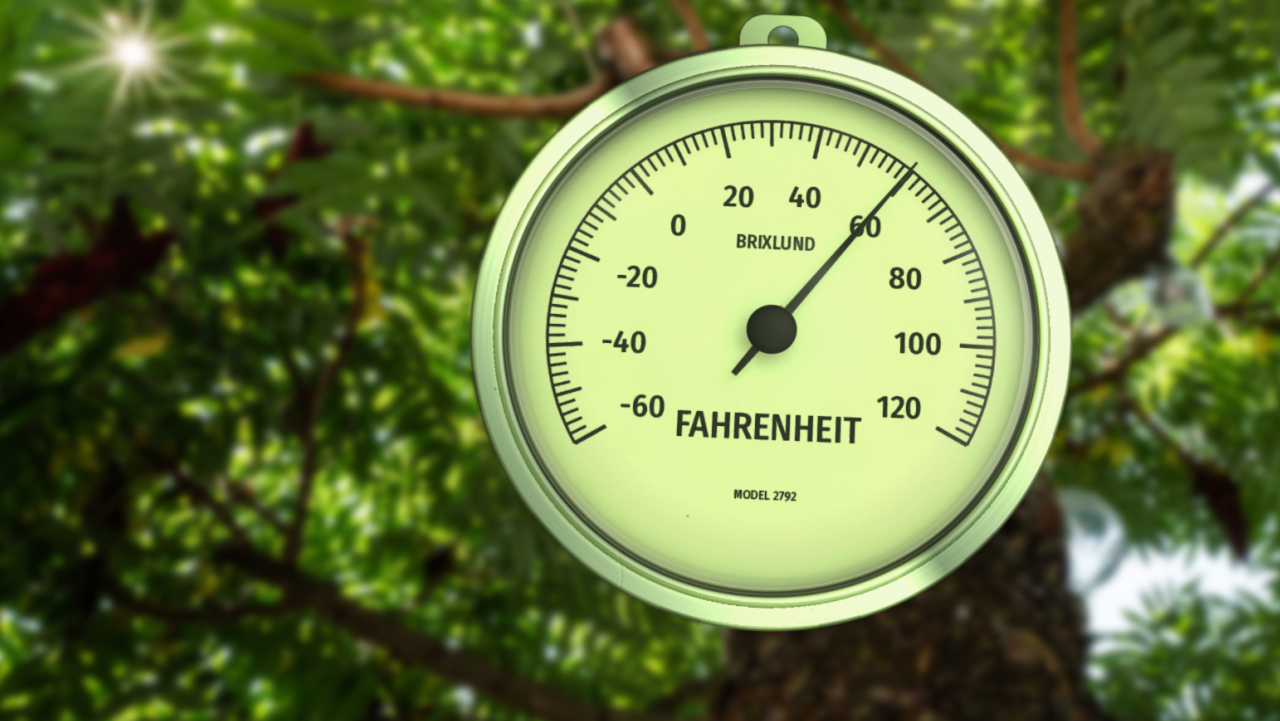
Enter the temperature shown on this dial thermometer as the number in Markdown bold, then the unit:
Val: **60** °F
